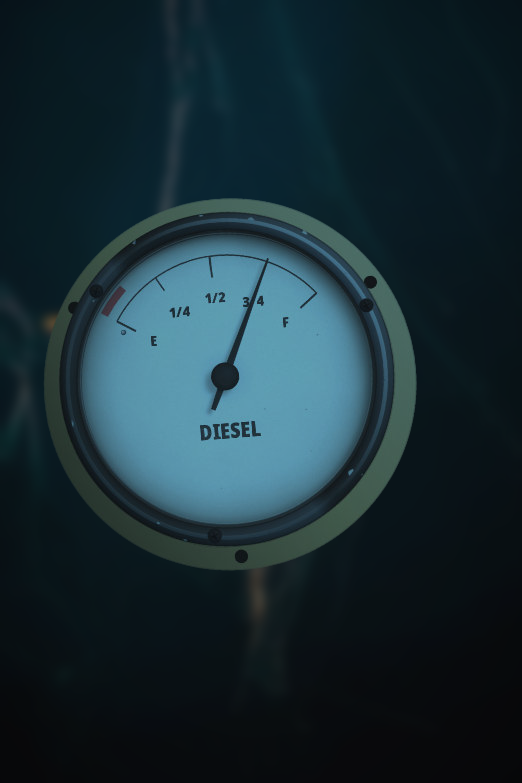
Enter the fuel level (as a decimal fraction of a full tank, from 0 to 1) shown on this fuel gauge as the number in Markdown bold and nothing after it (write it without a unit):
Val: **0.75**
